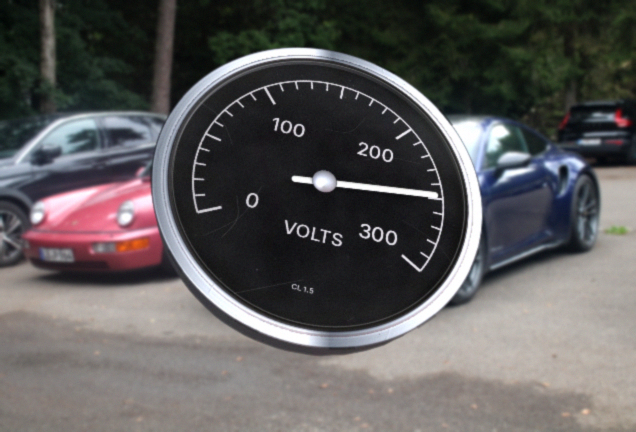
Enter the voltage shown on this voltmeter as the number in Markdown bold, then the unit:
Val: **250** V
